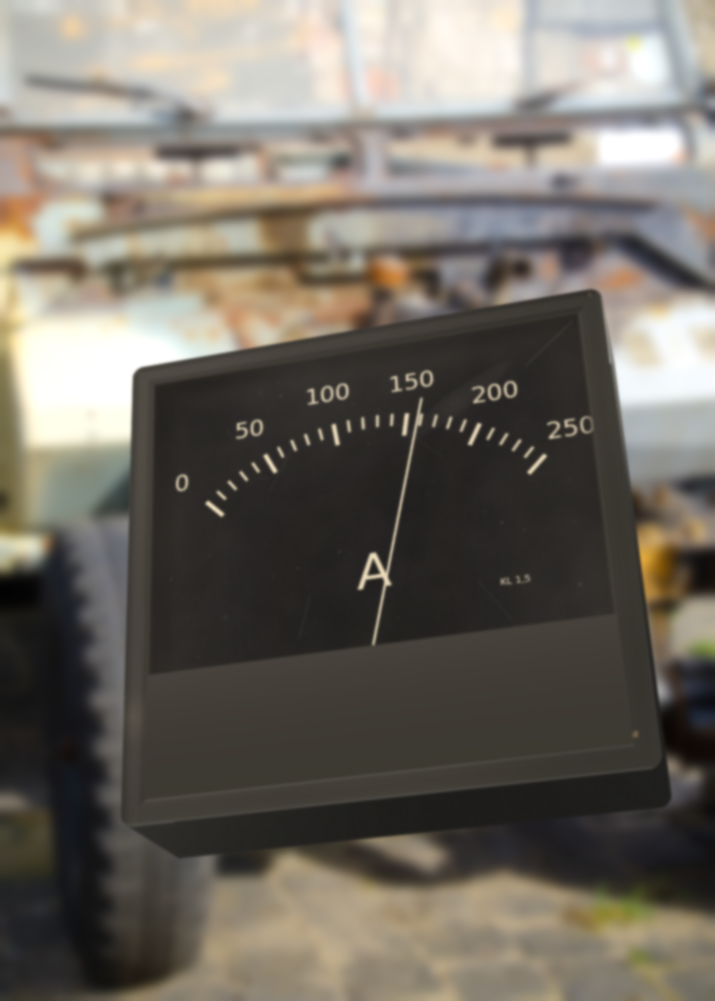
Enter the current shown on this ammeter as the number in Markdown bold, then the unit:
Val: **160** A
